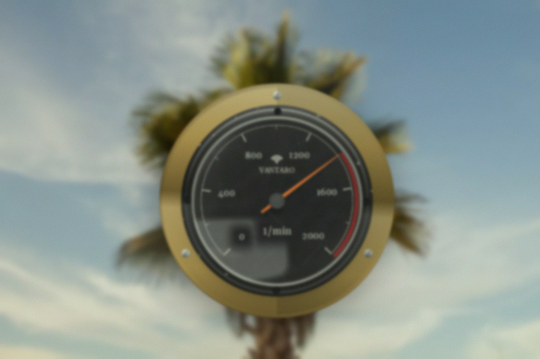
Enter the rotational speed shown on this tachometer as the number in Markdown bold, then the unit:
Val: **1400** rpm
